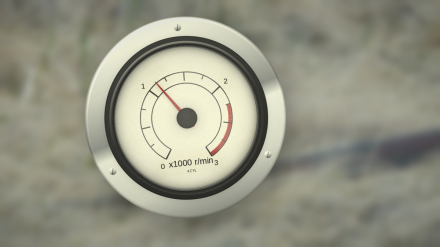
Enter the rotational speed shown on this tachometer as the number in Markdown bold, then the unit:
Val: **1125** rpm
